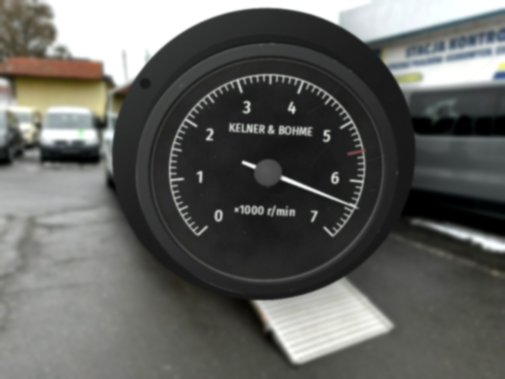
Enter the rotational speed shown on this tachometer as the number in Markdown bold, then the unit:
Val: **6400** rpm
